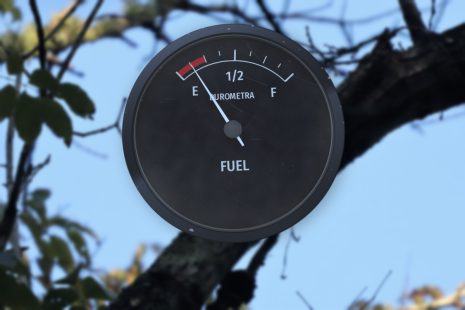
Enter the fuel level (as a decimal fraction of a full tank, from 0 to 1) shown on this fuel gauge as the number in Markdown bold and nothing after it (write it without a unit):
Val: **0.125**
